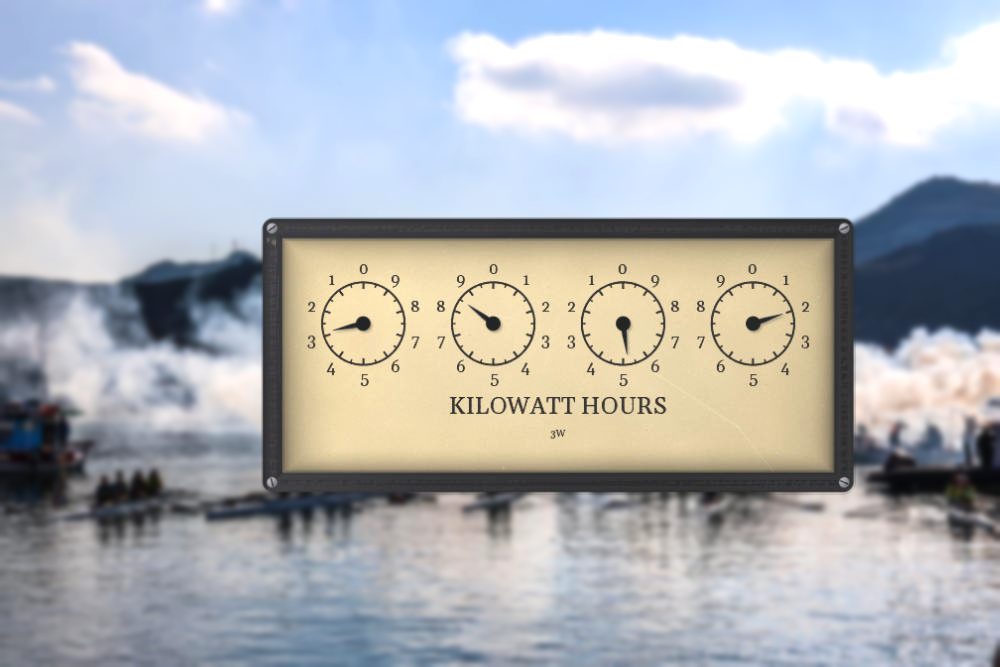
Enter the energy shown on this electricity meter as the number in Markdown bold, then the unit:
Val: **2852** kWh
